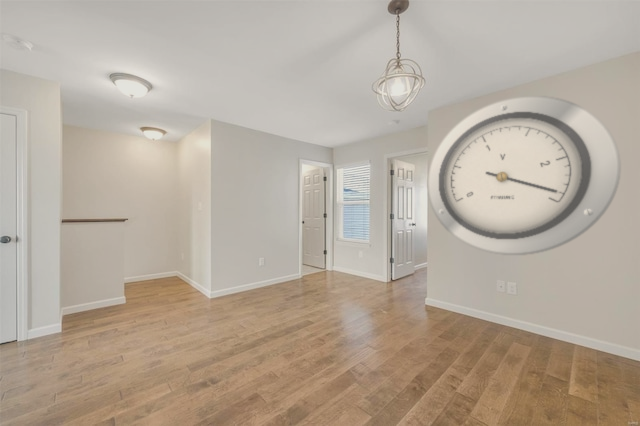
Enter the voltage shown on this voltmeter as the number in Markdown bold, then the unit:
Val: **2.4** V
